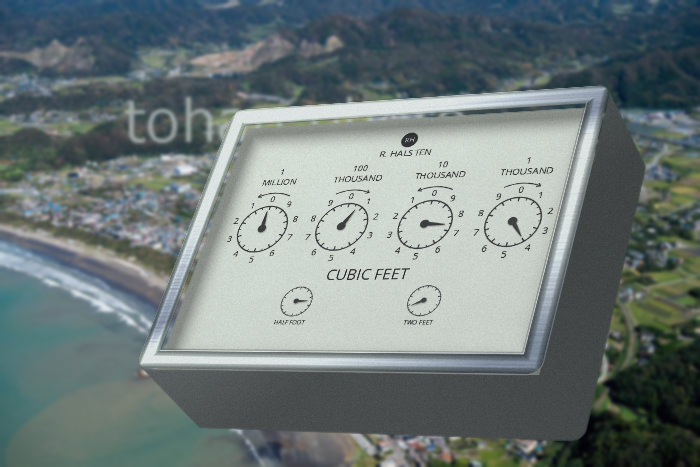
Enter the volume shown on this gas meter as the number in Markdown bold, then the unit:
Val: **7400** ft³
